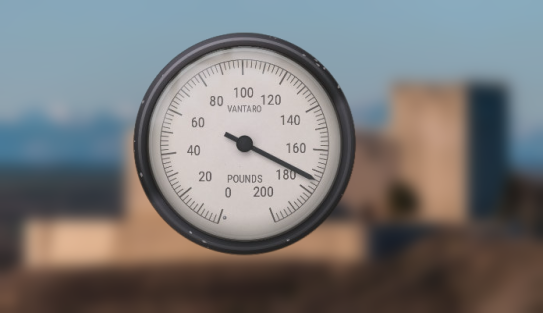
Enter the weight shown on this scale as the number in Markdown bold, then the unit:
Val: **174** lb
